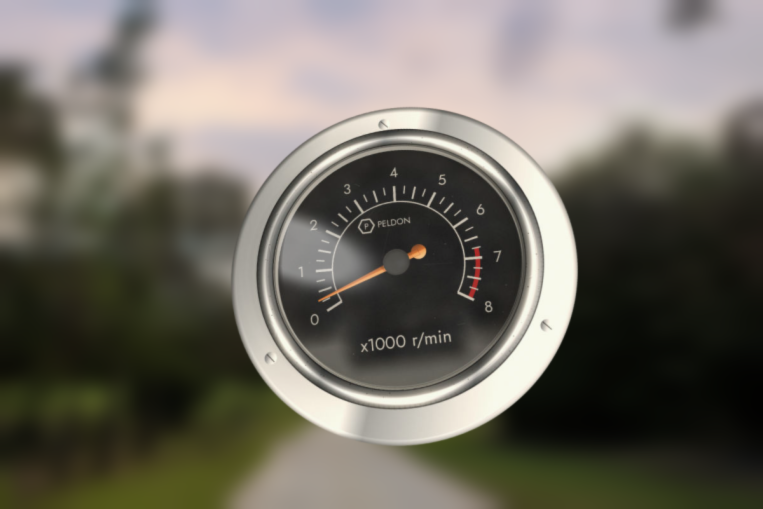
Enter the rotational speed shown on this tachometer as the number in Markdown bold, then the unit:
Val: **250** rpm
